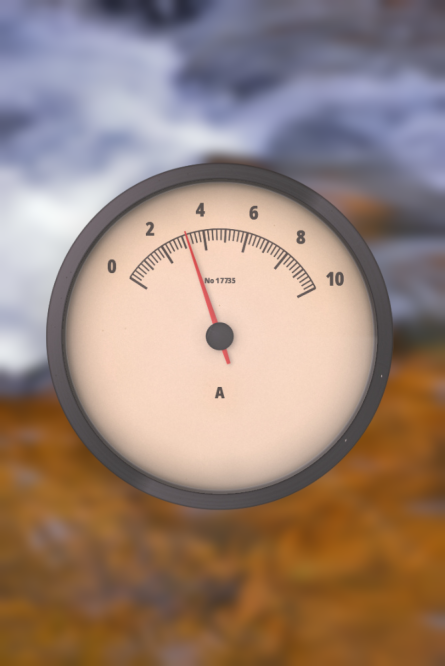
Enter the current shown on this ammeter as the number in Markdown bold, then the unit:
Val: **3.2** A
